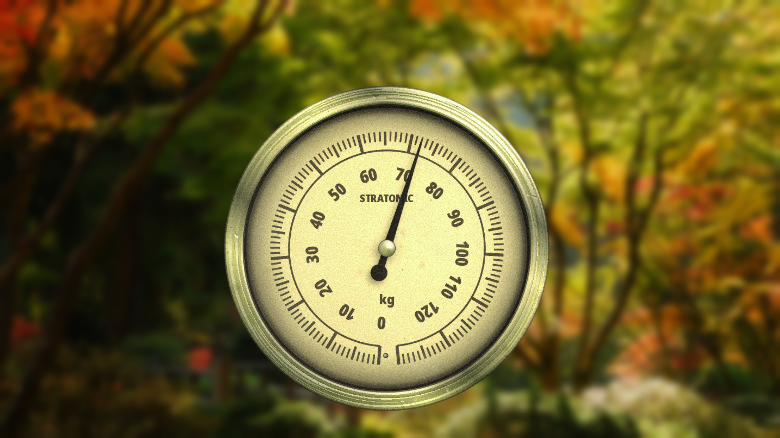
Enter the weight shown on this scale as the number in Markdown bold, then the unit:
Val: **72** kg
